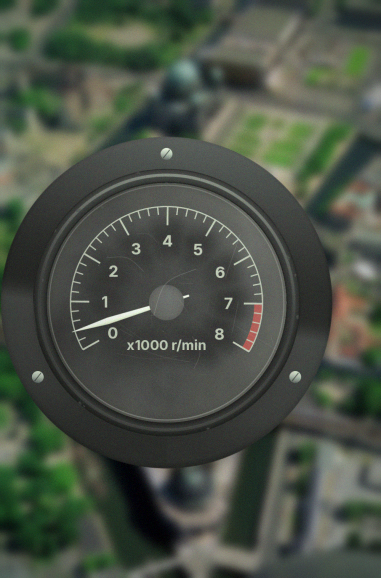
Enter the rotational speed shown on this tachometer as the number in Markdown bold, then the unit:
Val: **400** rpm
